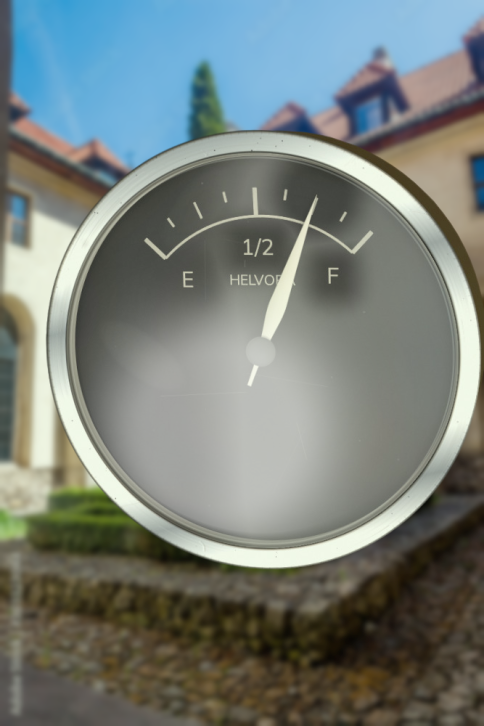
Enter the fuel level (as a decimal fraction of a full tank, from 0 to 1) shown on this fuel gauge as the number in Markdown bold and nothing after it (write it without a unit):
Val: **0.75**
